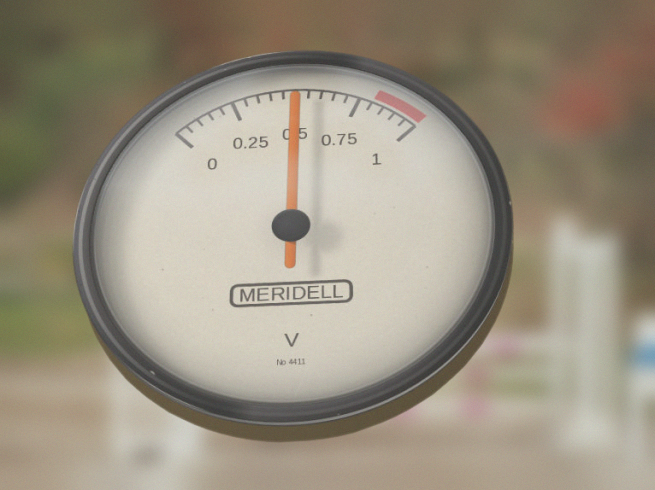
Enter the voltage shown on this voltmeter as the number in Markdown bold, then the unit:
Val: **0.5** V
